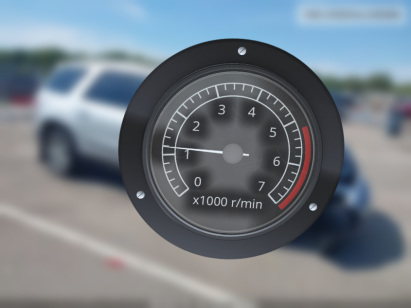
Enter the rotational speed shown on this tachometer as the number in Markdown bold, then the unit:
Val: **1200** rpm
